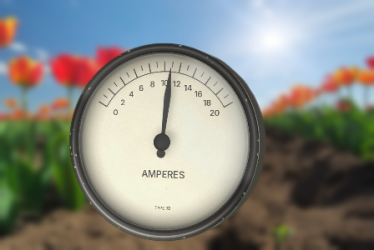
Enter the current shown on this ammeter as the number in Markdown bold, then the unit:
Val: **11** A
